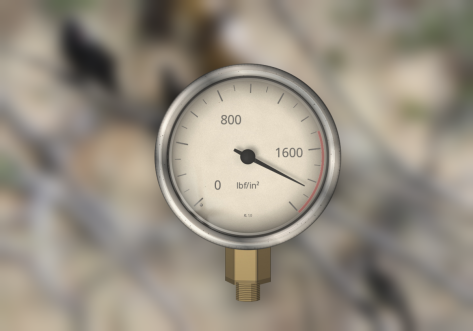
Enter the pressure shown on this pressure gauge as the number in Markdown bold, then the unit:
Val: **1850** psi
